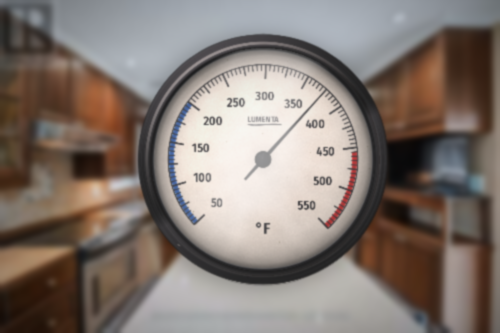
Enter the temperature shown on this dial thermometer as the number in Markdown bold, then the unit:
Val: **375** °F
